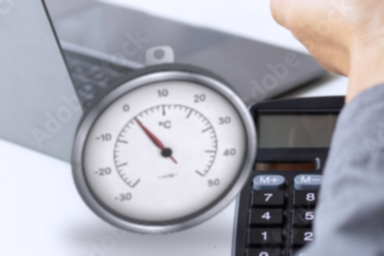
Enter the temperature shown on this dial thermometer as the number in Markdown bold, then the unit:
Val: **0** °C
